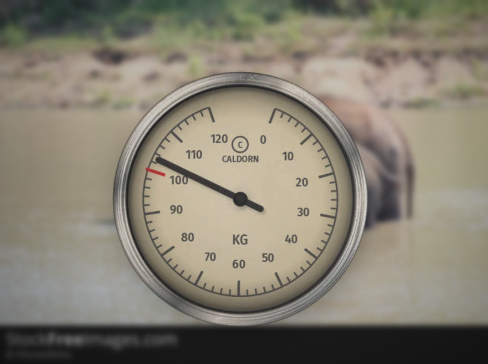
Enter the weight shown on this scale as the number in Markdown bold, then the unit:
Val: **103** kg
